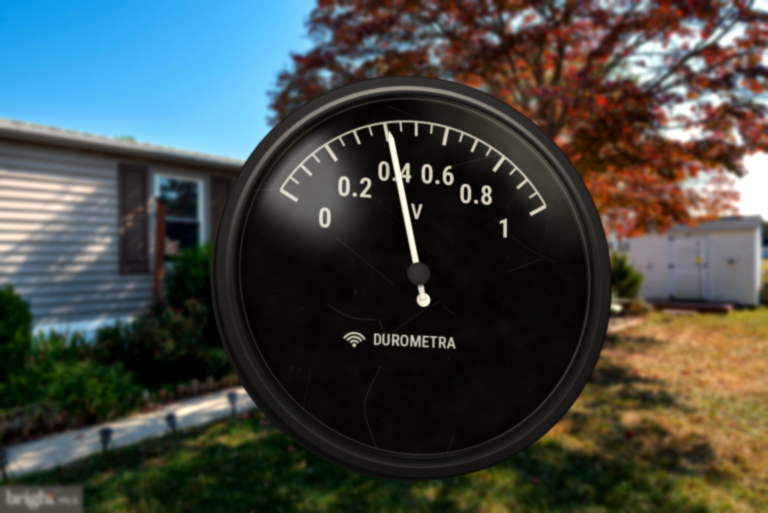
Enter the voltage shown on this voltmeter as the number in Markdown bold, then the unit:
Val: **0.4** V
